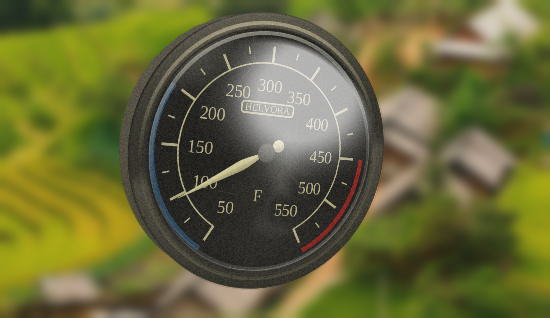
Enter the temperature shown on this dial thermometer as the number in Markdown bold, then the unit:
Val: **100** °F
